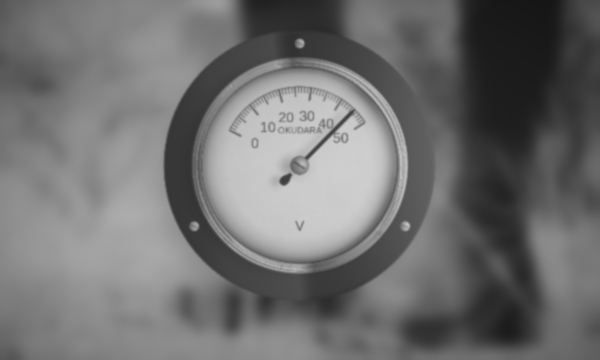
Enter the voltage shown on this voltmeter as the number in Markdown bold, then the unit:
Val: **45** V
